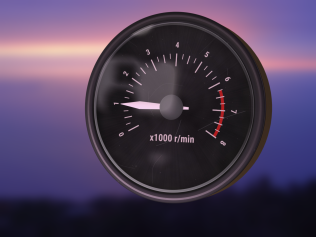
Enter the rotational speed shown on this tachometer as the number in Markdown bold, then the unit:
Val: **1000** rpm
